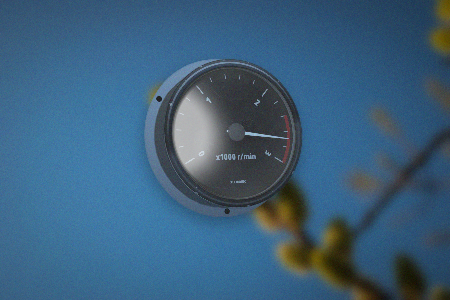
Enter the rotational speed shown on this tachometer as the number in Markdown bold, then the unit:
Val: **2700** rpm
